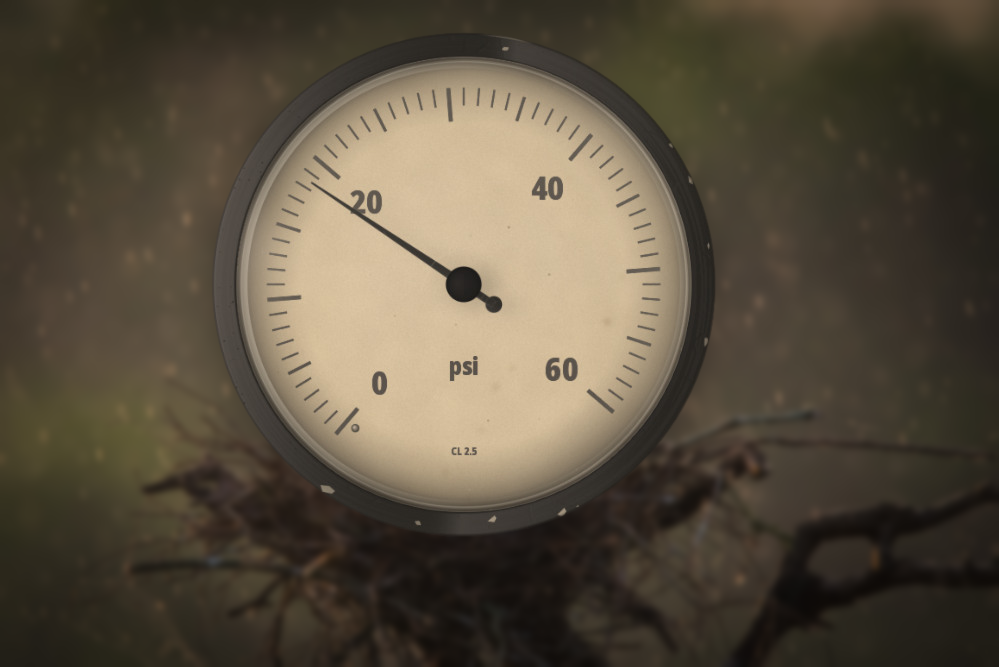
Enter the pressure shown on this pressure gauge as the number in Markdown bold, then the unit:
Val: **18.5** psi
